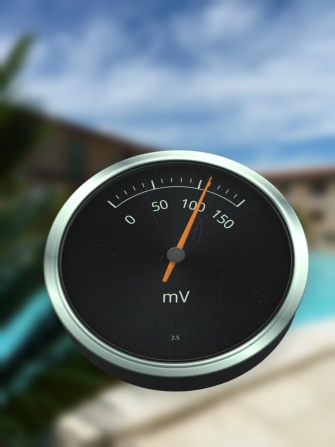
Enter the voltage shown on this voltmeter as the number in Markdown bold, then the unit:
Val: **110** mV
